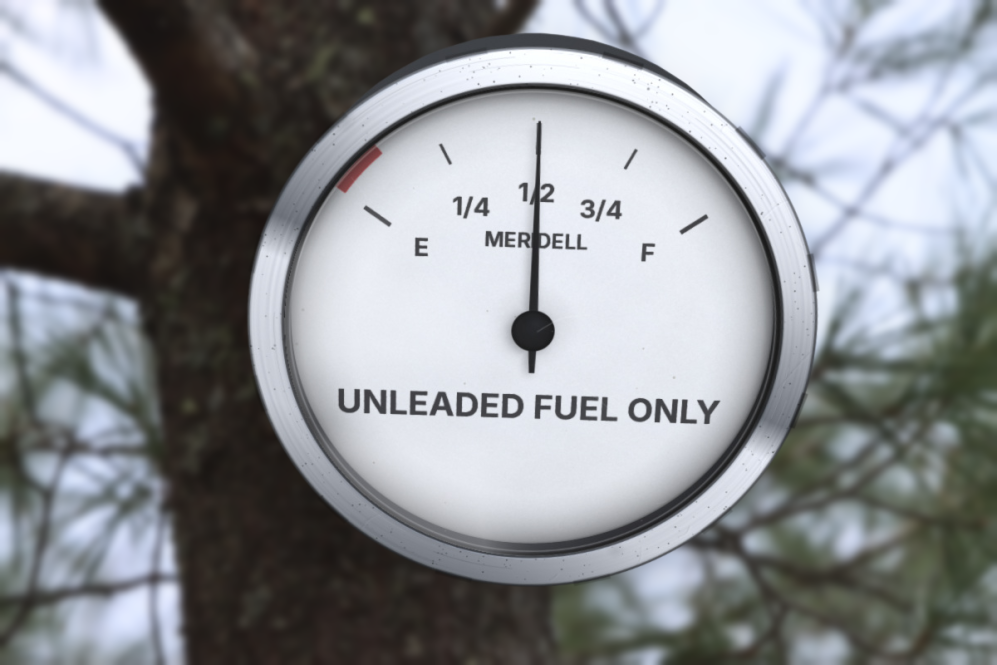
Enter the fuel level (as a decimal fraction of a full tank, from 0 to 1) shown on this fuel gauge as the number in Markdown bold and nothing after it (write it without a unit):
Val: **0.5**
